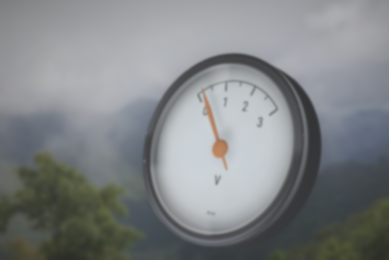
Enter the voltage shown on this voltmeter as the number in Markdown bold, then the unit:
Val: **0.25** V
